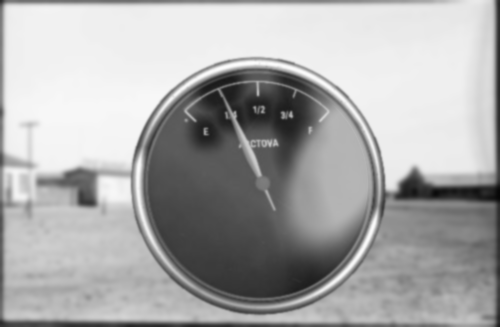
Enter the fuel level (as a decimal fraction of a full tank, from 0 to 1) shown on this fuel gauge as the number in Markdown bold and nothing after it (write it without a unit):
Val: **0.25**
